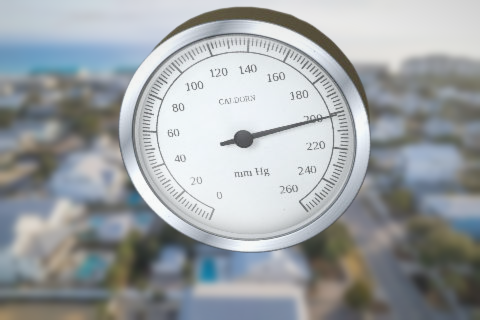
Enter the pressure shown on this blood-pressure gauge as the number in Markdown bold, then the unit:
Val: **200** mmHg
